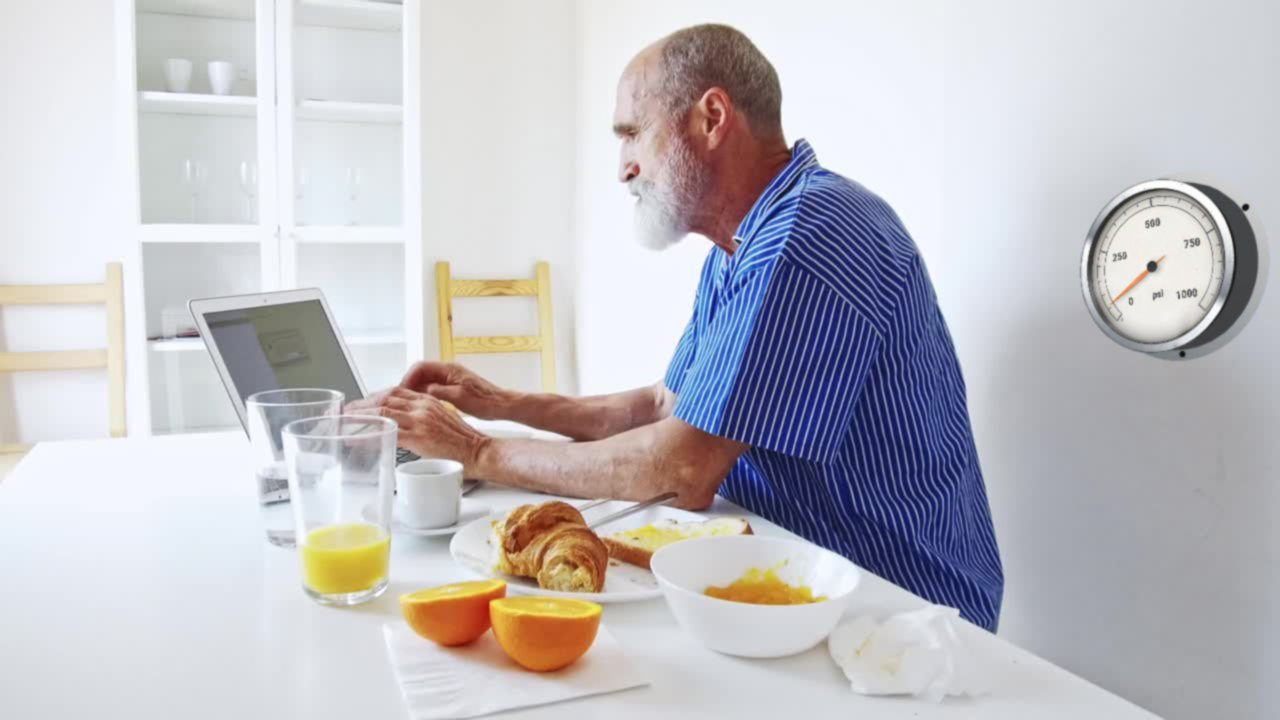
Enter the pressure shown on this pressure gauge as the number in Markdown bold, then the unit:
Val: **50** psi
